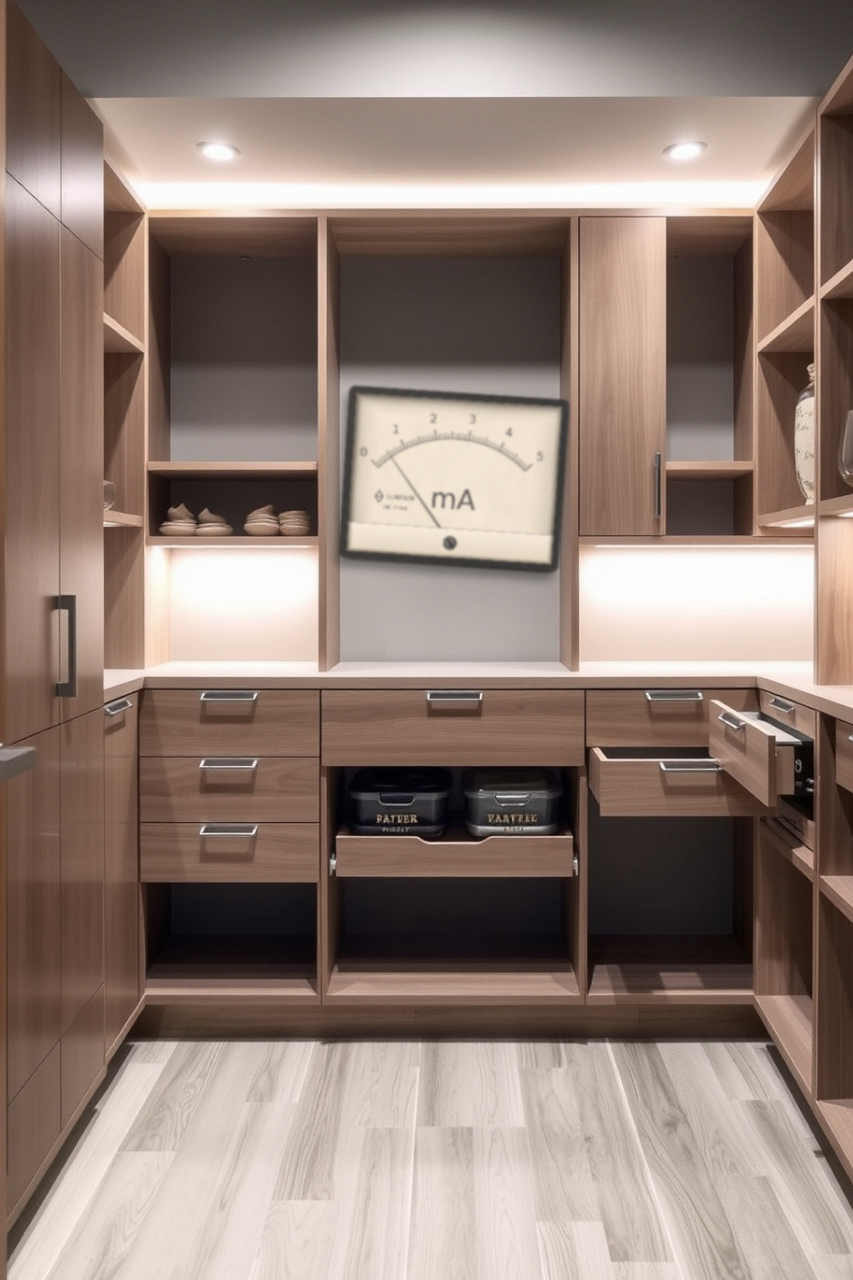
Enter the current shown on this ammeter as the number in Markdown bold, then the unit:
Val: **0.5** mA
